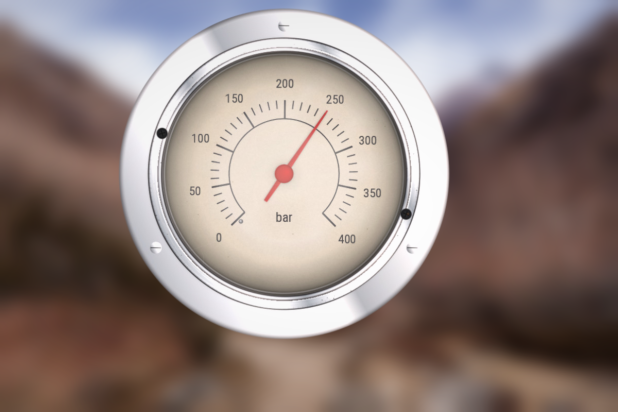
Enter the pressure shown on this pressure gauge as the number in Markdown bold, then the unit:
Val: **250** bar
